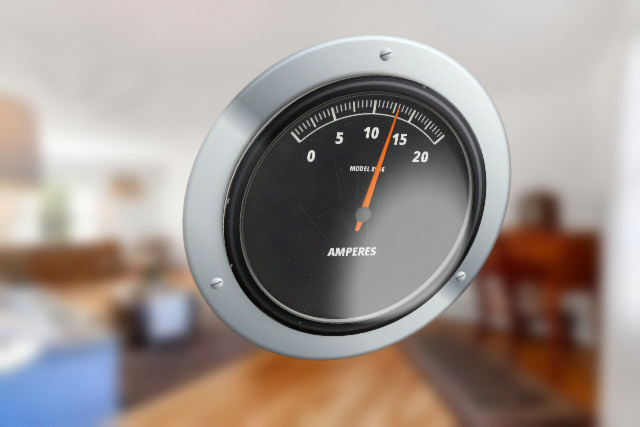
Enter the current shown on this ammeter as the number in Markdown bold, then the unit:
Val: **12.5** A
